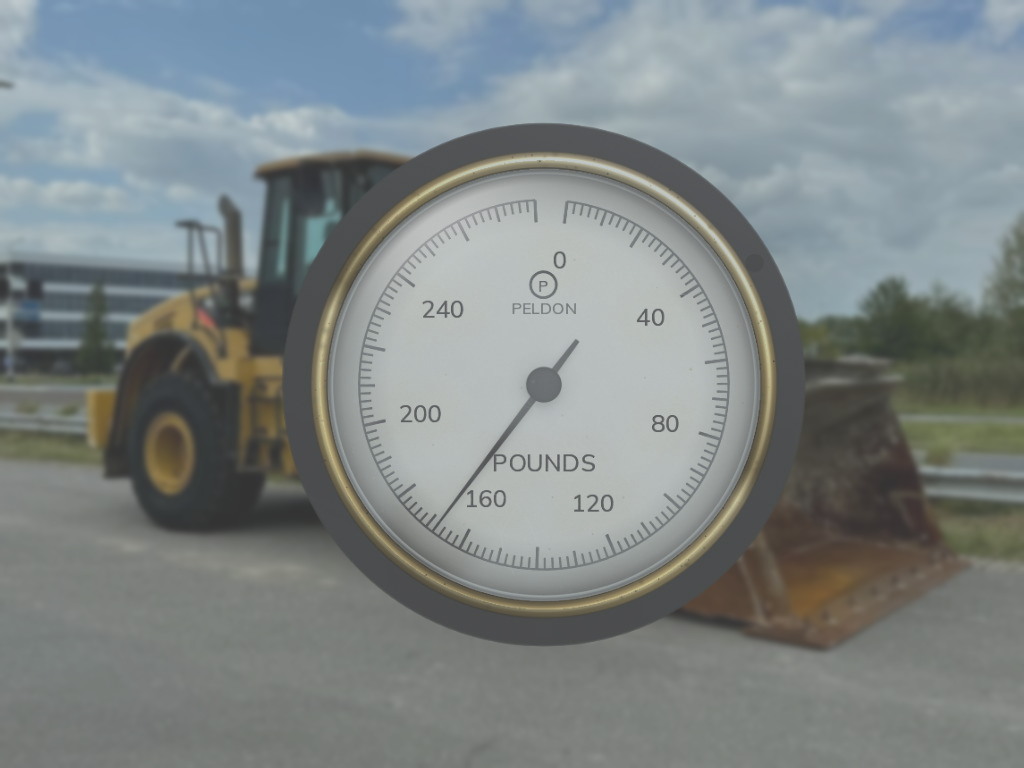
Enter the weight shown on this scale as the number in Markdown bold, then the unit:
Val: **168** lb
